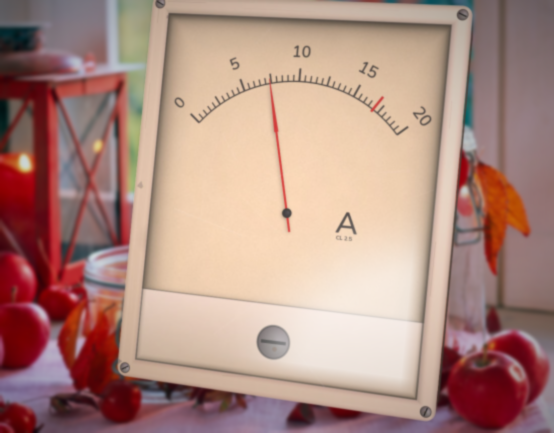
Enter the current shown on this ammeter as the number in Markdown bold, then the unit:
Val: **7.5** A
